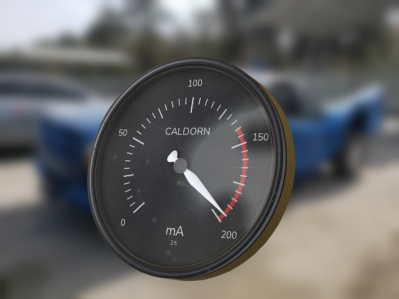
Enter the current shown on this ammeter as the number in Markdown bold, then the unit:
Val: **195** mA
